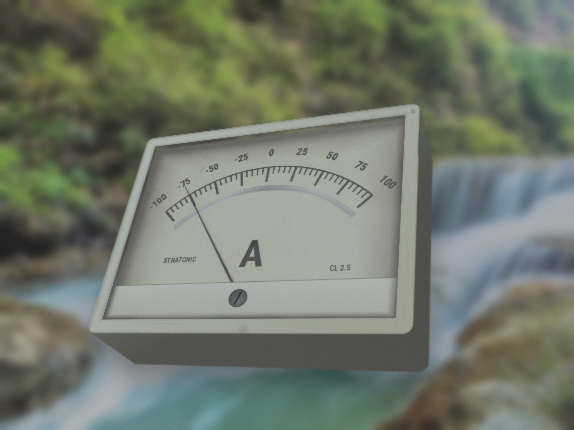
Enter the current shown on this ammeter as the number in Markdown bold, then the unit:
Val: **-75** A
